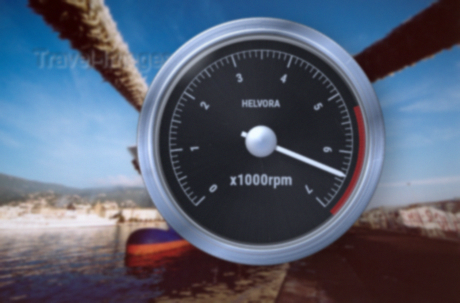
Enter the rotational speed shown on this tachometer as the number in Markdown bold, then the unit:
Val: **6400** rpm
